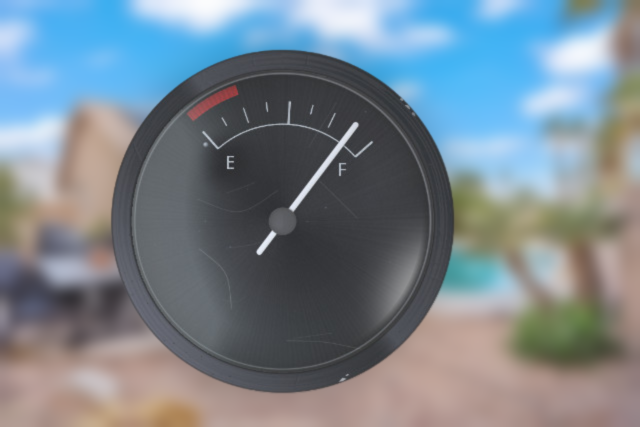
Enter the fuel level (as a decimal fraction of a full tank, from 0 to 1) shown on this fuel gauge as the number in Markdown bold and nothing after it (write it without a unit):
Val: **0.875**
